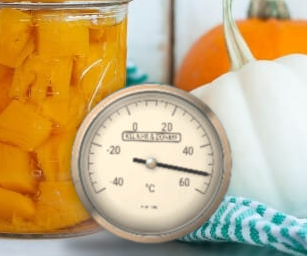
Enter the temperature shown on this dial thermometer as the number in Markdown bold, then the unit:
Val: **52** °C
